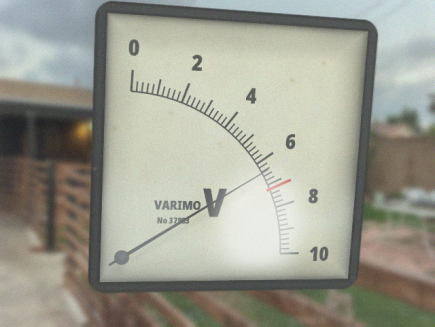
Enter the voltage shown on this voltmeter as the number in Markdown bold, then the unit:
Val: **6.4** V
